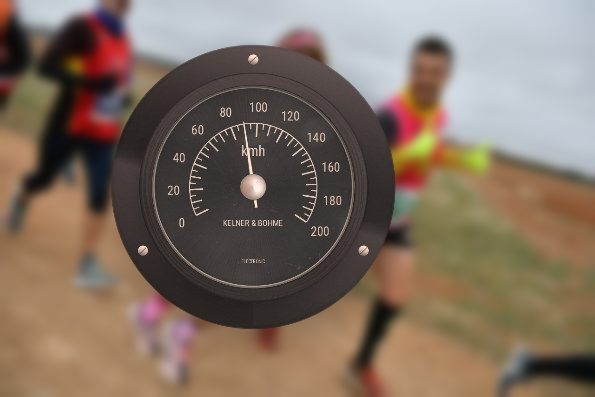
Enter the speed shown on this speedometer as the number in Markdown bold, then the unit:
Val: **90** km/h
